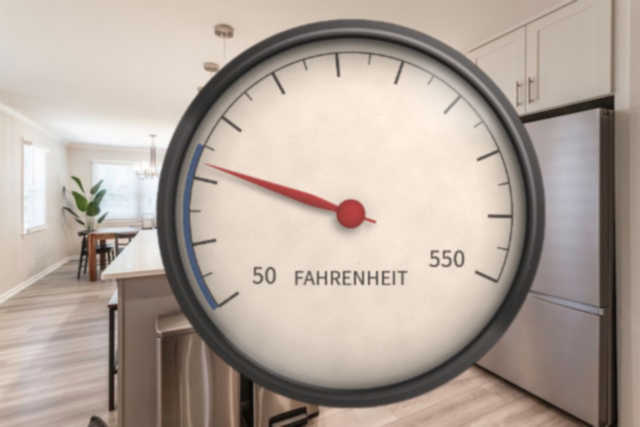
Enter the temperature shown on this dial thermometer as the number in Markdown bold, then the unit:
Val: **162.5** °F
